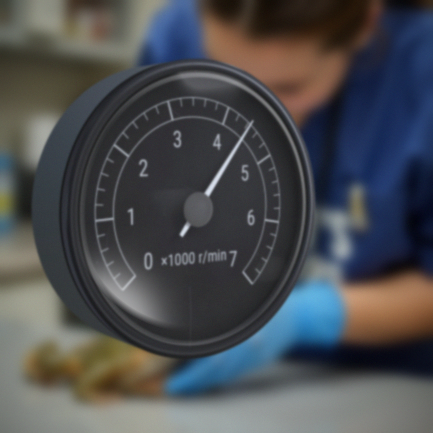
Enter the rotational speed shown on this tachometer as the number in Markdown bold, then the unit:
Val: **4400** rpm
